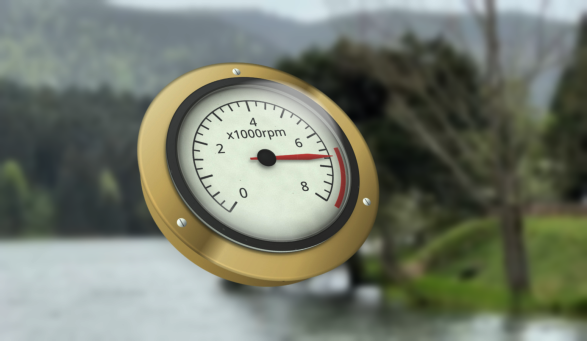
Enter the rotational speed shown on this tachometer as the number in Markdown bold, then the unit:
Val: **6750** rpm
